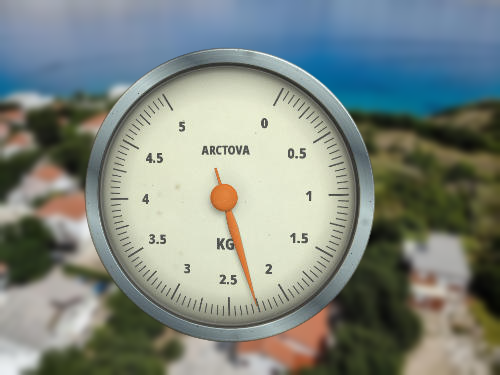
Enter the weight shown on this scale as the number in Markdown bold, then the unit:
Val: **2.25** kg
